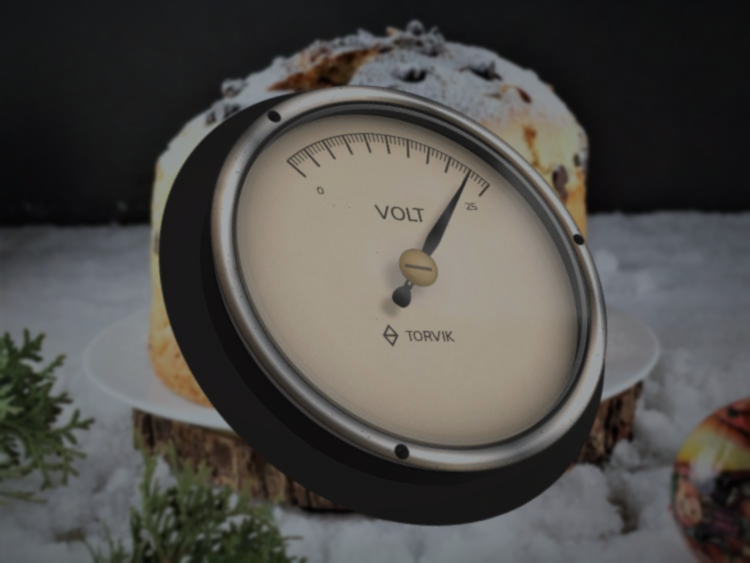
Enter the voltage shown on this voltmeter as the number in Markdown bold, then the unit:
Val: **22.5** V
